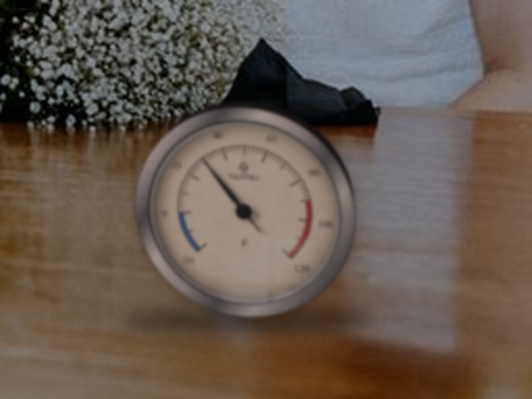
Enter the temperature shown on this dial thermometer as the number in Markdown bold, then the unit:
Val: **30** °F
